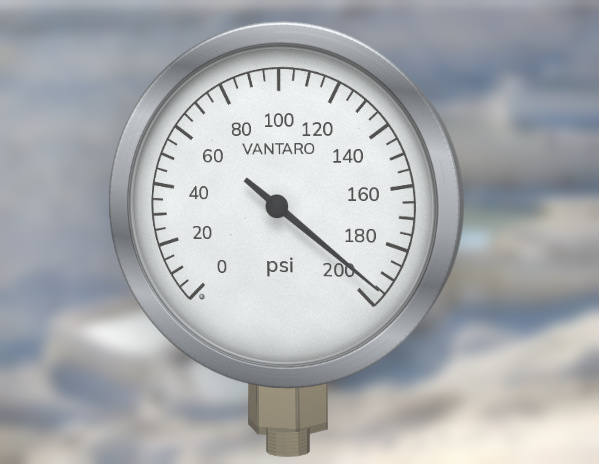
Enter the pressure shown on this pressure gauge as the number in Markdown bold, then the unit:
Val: **195** psi
